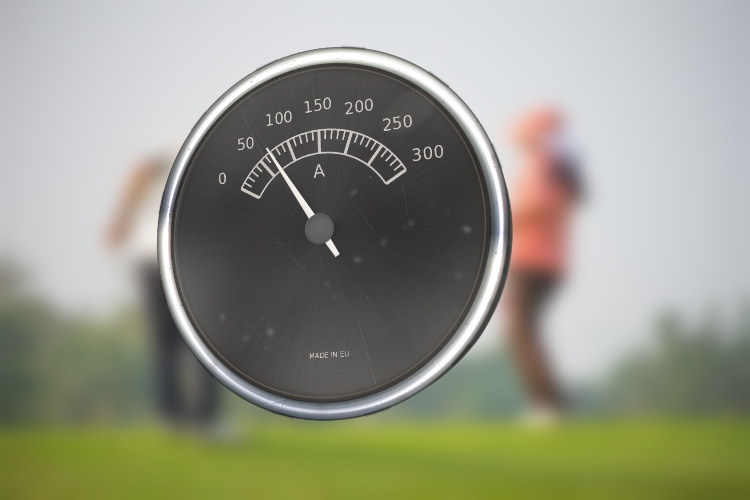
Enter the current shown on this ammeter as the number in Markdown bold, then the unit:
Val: **70** A
